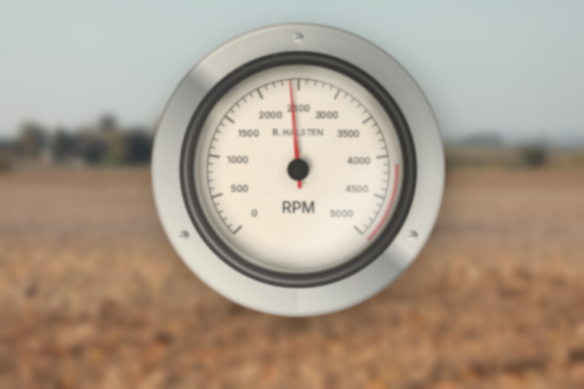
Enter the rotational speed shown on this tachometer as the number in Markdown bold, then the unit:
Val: **2400** rpm
